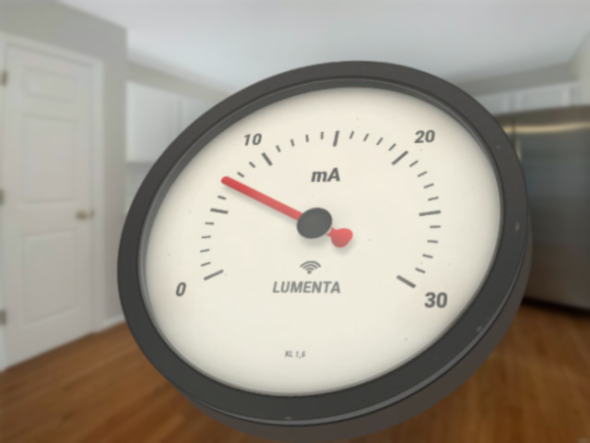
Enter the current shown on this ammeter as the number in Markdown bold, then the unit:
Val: **7** mA
